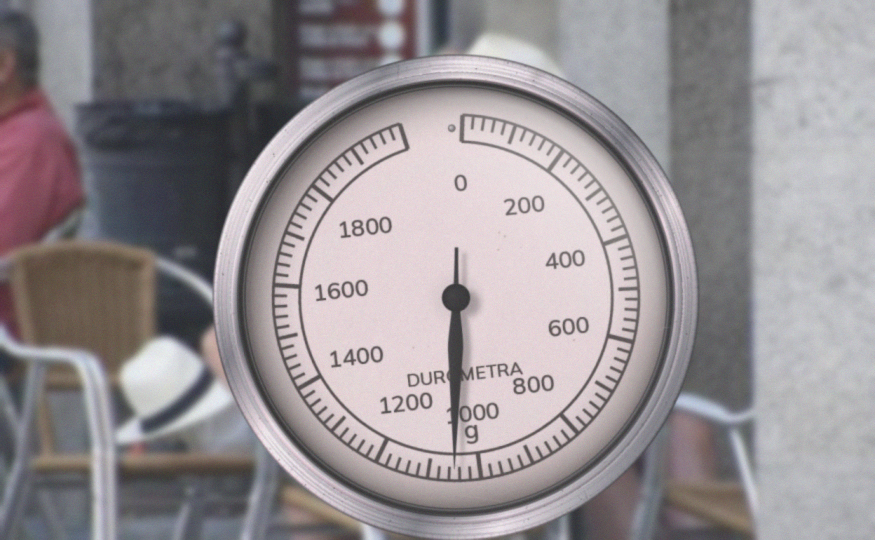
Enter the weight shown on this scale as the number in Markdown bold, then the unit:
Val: **1050** g
